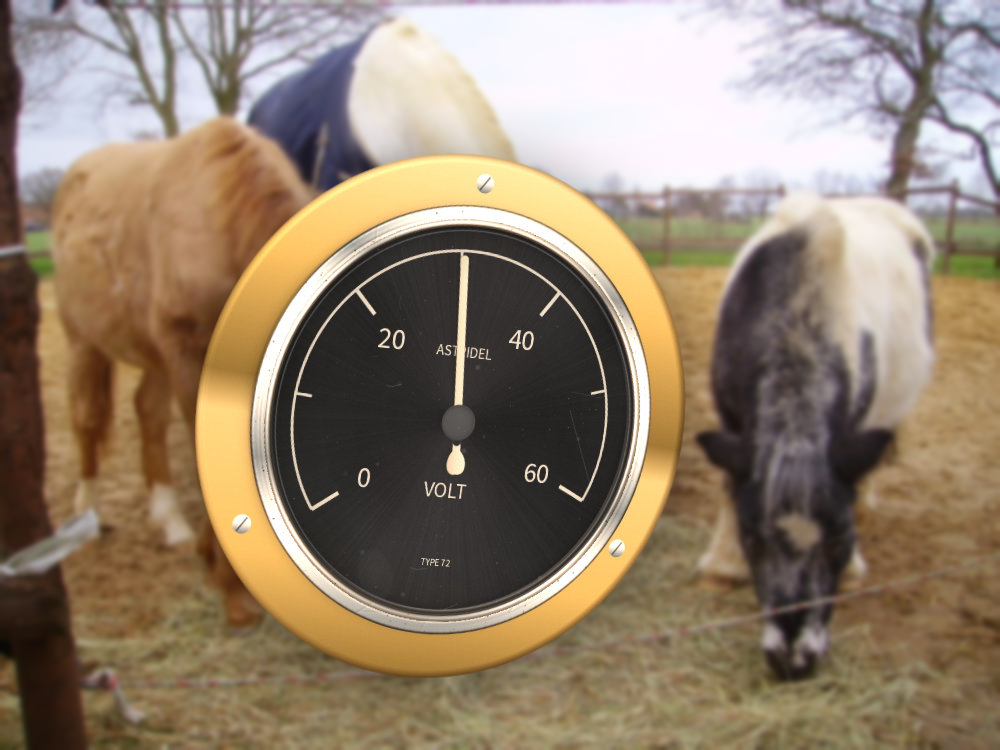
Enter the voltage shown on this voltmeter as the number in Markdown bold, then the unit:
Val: **30** V
